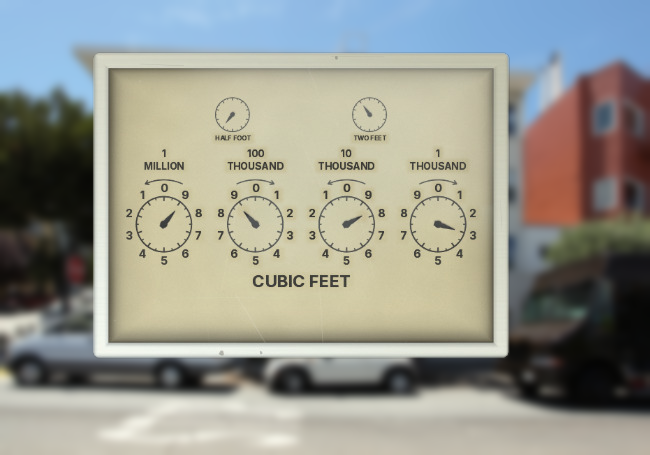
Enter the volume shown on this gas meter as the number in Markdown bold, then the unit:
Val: **888300** ft³
